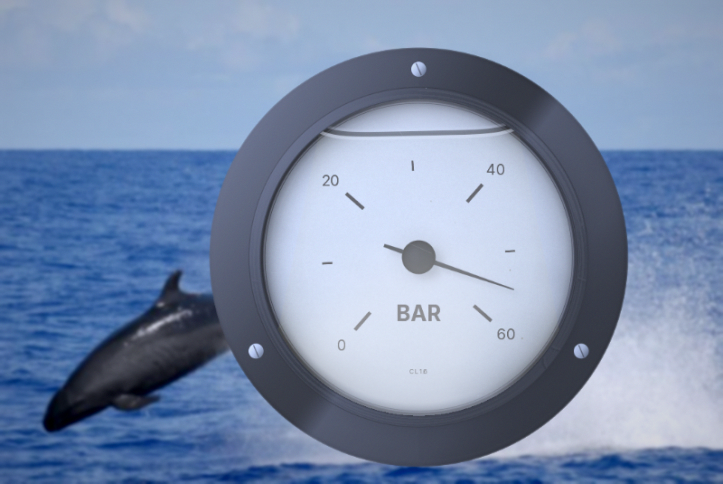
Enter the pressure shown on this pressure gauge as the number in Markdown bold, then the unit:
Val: **55** bar
